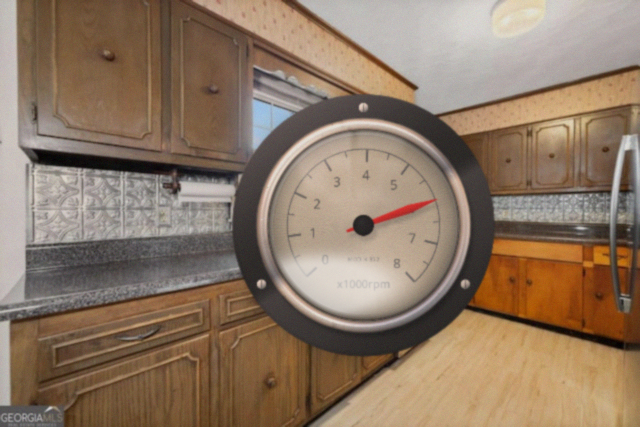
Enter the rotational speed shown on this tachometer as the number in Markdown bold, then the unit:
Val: **6000** rpm
